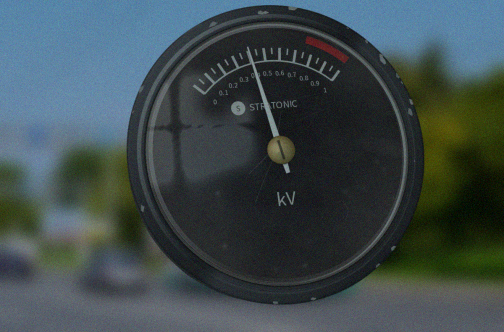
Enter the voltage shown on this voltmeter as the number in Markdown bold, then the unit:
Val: **0.4** kV
